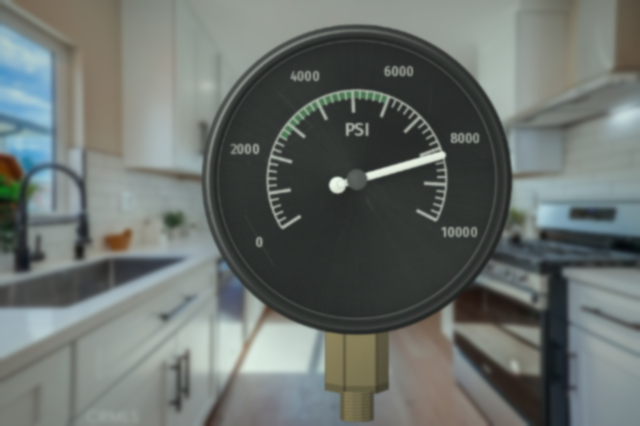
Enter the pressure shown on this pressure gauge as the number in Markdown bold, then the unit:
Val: **8200** psi
